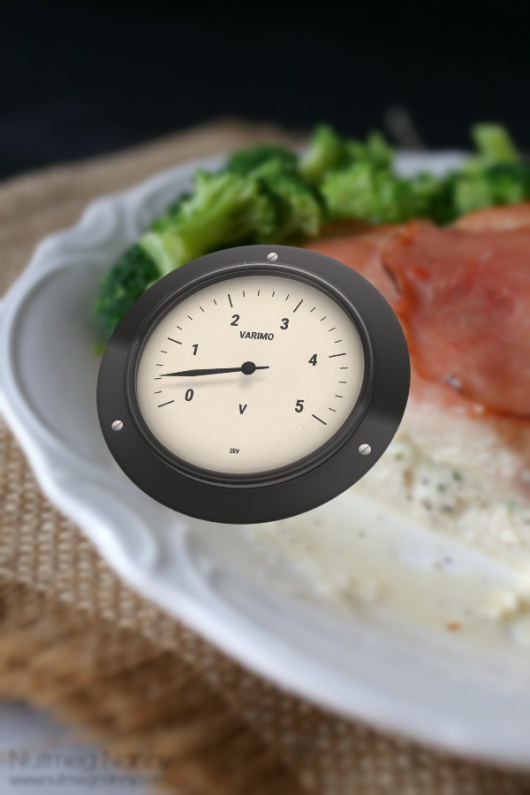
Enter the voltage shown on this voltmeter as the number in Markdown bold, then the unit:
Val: **0.4** V
